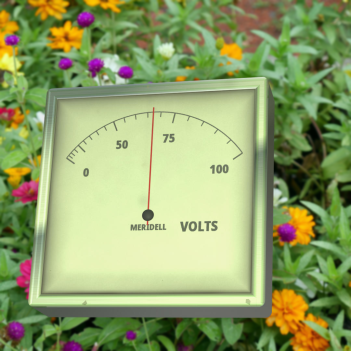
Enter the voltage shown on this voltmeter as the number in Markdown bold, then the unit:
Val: **67.5** V
